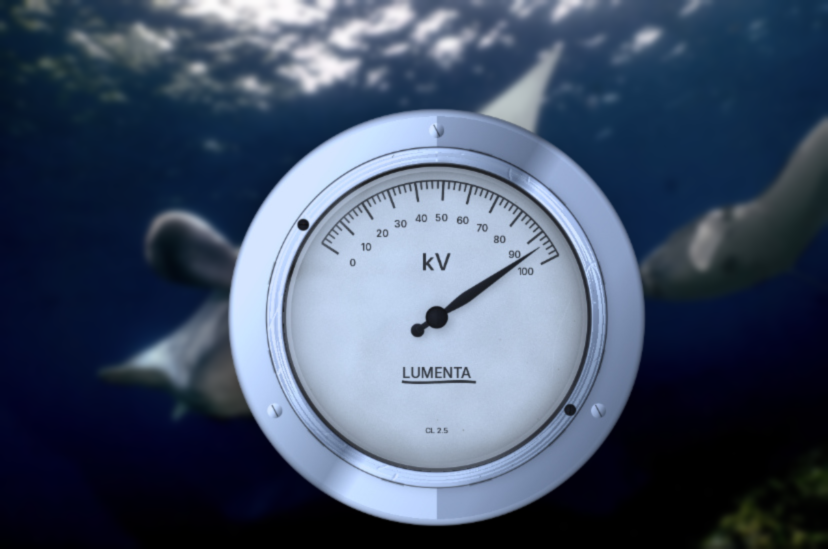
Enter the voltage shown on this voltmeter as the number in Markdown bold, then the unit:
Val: **94** kV
